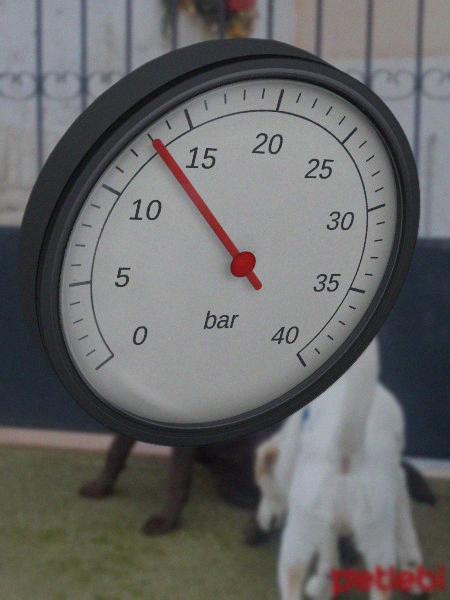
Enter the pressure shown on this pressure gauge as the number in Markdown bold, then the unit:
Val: **13** bar
